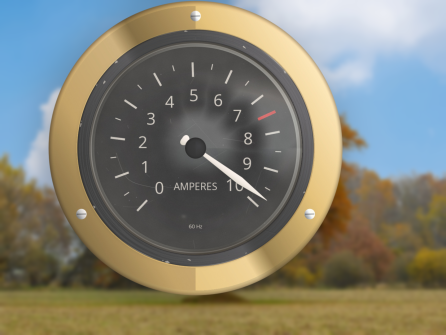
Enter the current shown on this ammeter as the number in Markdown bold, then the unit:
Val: **9.75** A
